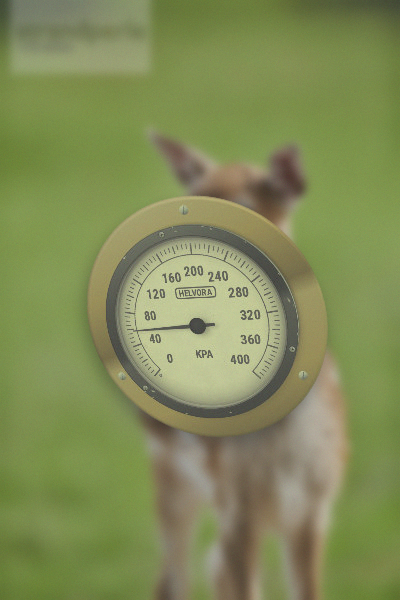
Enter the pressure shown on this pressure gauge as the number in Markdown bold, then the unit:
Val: **60** kPa
